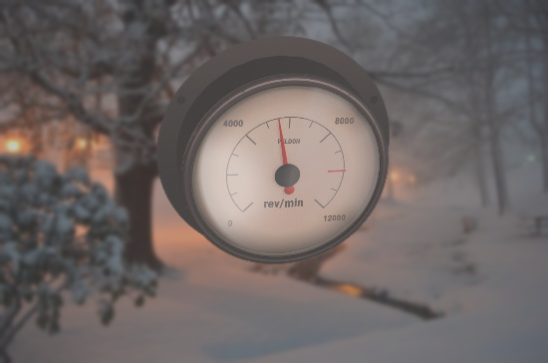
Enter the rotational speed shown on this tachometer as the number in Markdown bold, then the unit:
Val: **5500** rpm
